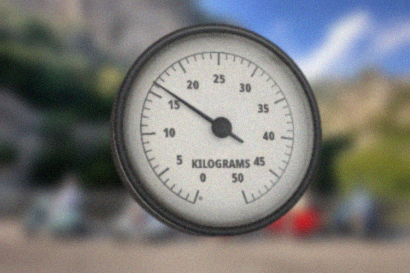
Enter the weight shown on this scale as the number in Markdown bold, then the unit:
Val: **16** kg
